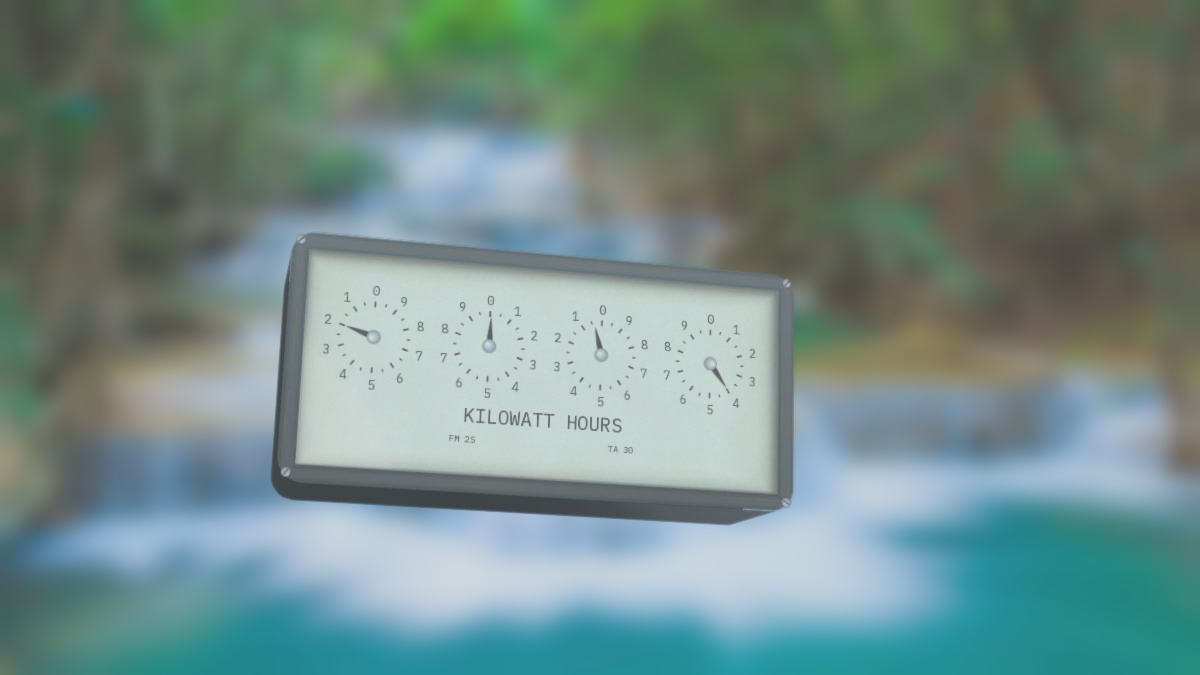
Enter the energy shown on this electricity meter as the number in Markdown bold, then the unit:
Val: **2004** kWh
